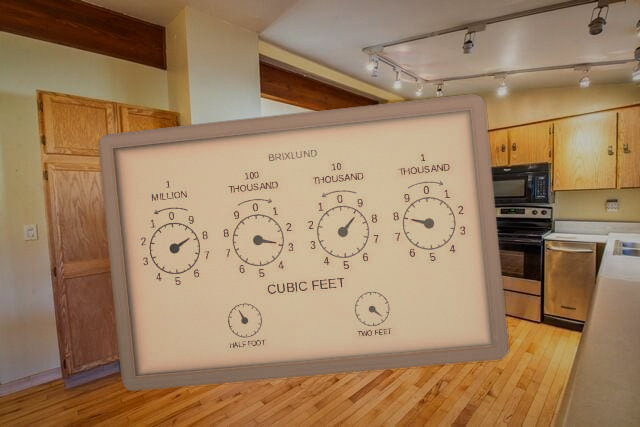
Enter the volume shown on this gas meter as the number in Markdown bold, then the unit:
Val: **828800** ft³
